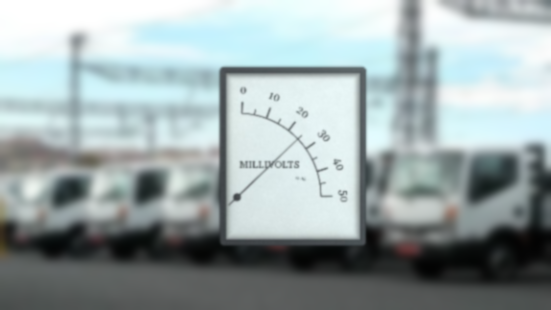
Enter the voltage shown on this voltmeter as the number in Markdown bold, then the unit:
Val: **25** mV
